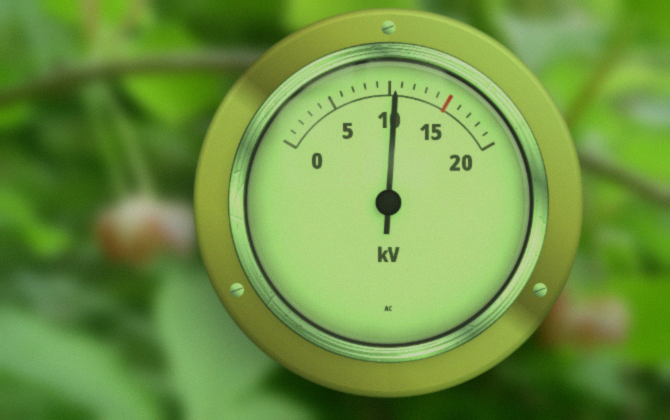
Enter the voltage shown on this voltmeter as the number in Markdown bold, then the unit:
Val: **10.5** kV
